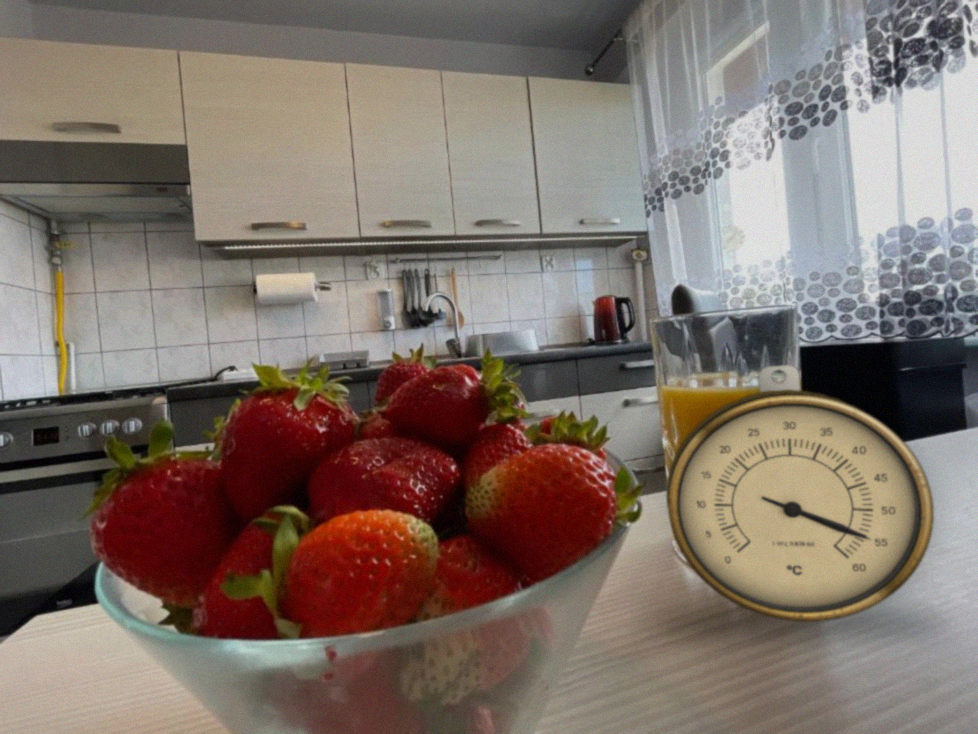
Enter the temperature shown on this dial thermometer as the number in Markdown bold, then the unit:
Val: **55** °C
